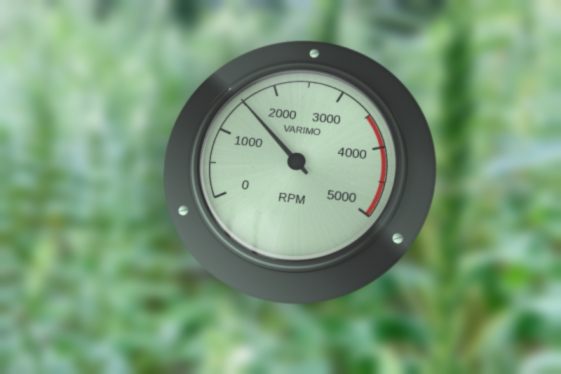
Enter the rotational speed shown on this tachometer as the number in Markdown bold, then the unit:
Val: **1500** rpm
